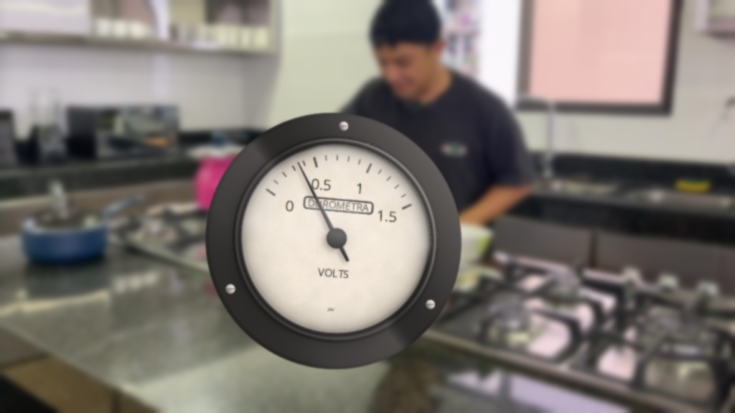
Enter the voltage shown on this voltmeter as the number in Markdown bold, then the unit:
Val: **0.35** V
